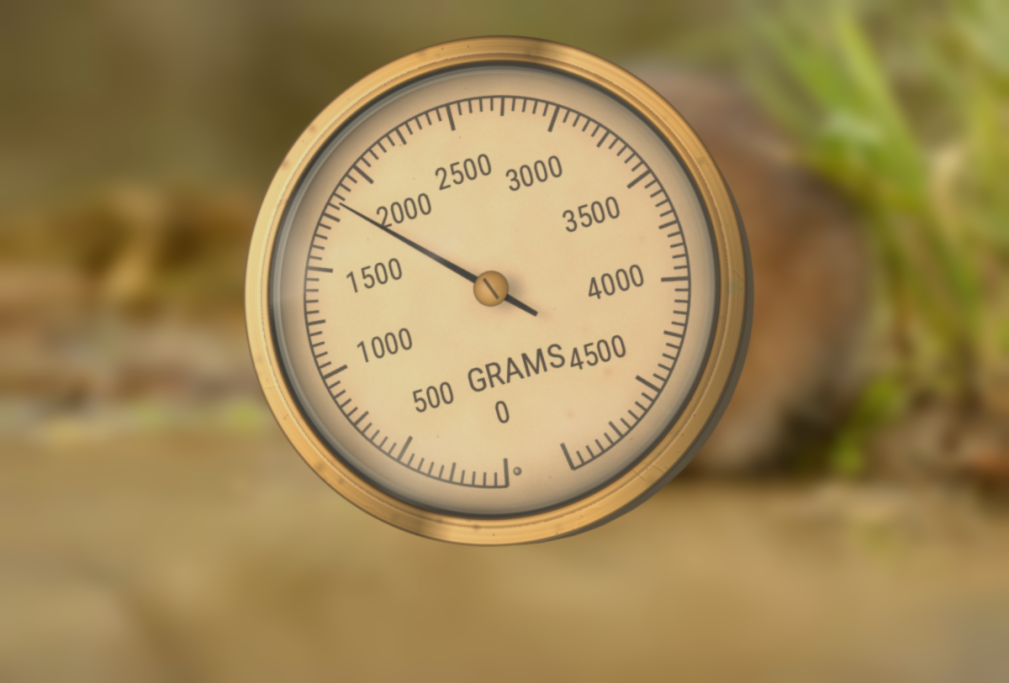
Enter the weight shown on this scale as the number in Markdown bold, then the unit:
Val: **1825** g
